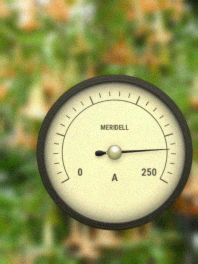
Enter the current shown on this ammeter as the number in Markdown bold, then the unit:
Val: **215** A
